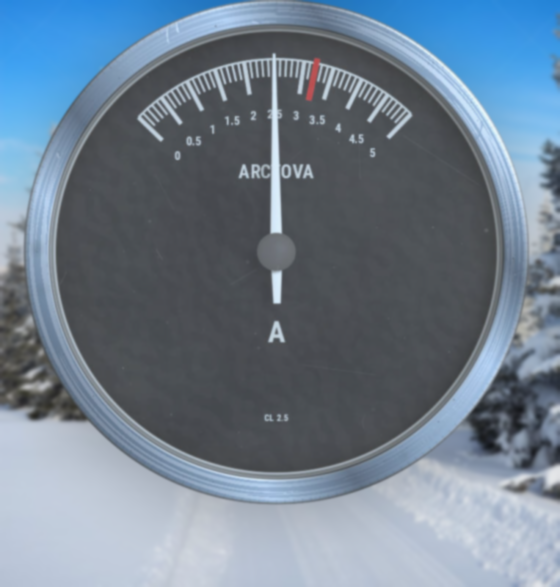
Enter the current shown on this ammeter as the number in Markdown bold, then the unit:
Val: **2.5** A
